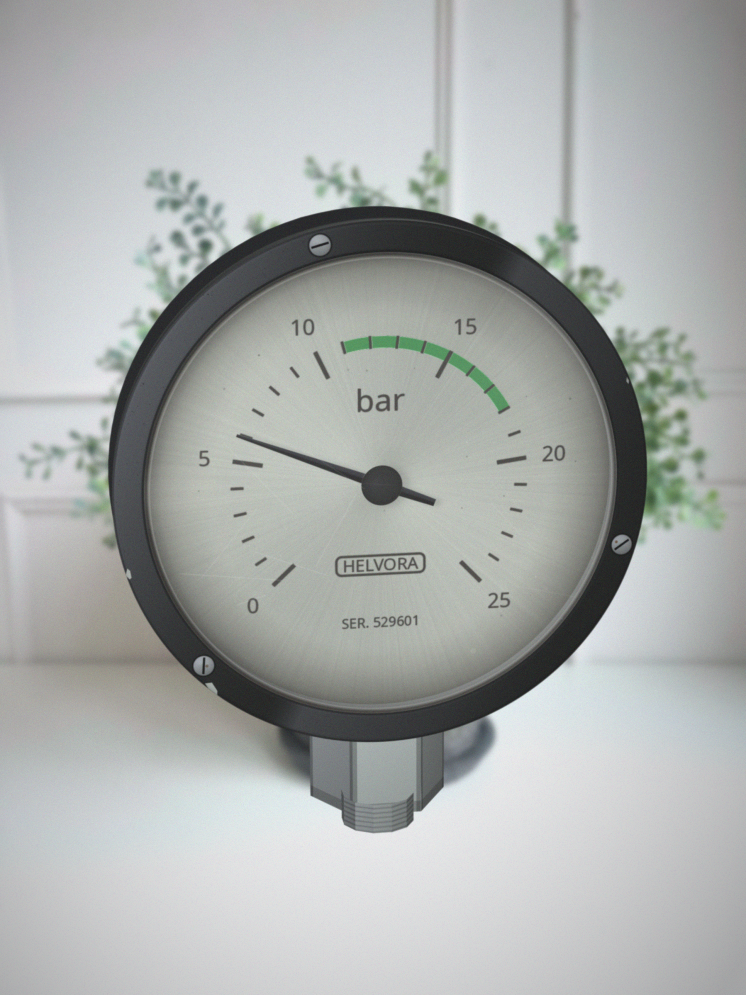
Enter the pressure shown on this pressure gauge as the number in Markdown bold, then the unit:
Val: **6** bar
